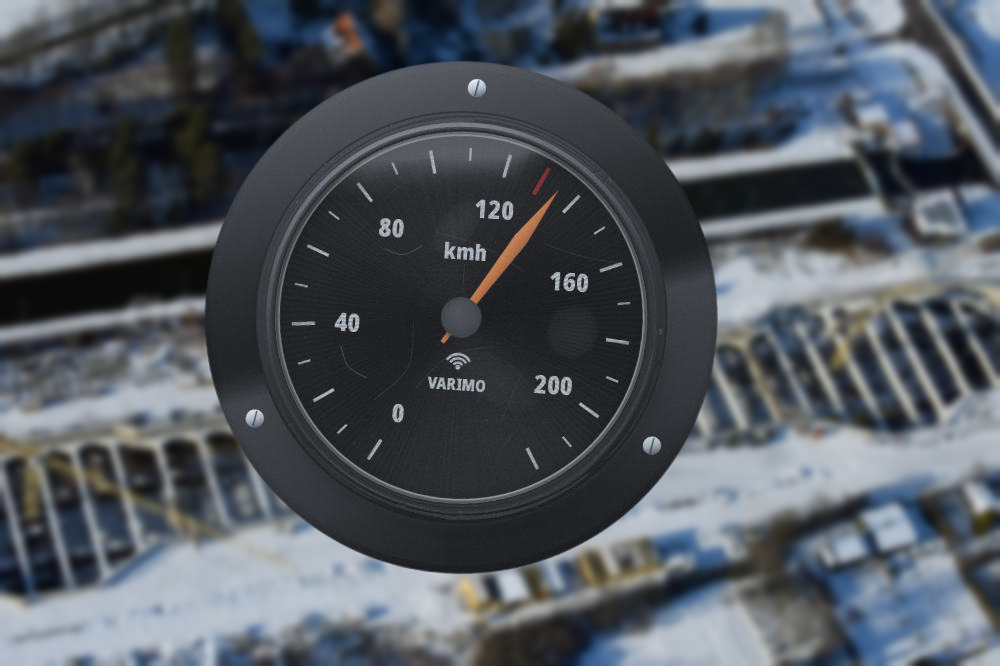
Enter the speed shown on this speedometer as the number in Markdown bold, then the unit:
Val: **135** km/h
